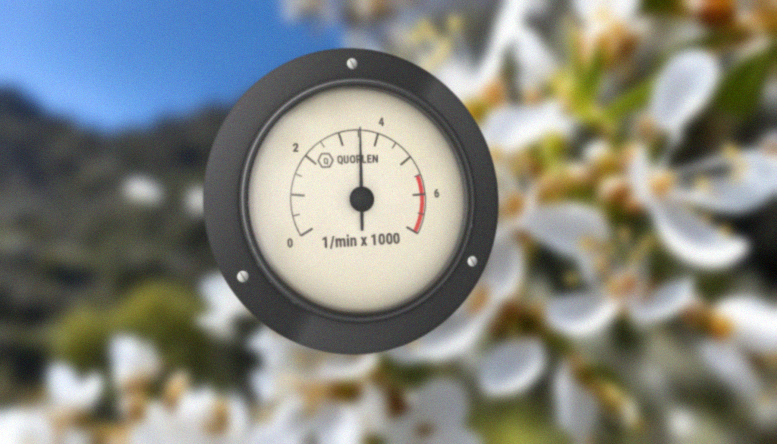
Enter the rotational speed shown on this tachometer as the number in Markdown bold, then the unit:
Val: **3500** rpm
